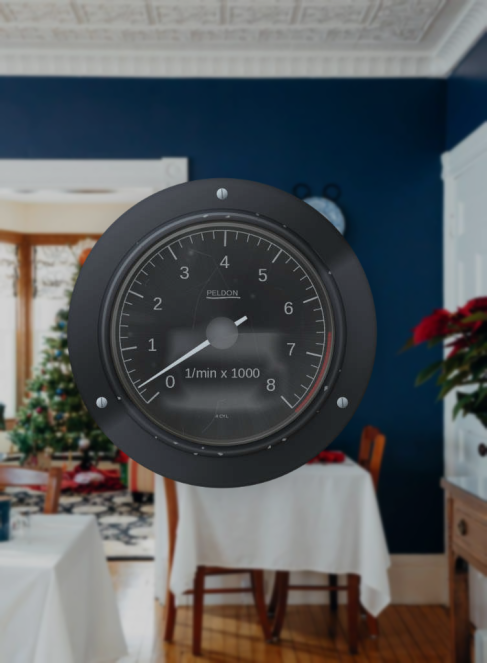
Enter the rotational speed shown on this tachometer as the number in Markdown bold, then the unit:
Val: **300** rpm
